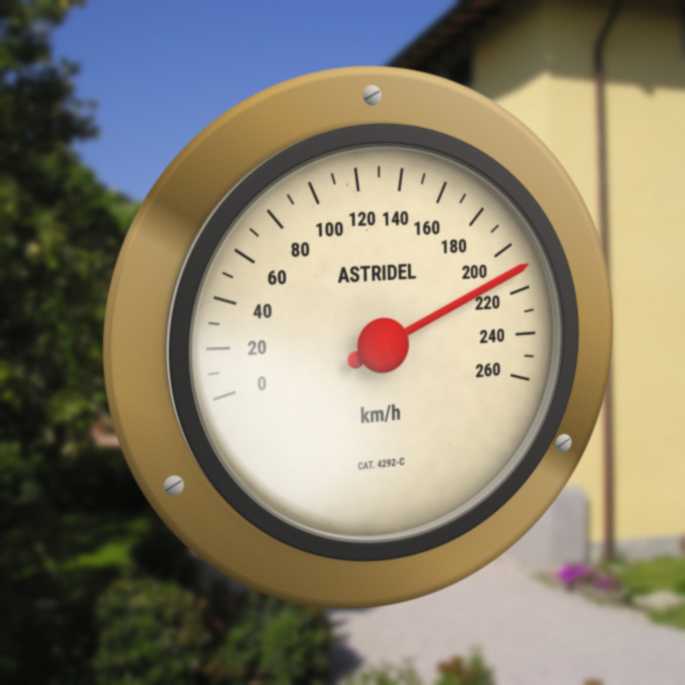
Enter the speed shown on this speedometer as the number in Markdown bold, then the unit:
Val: **210** km/h
